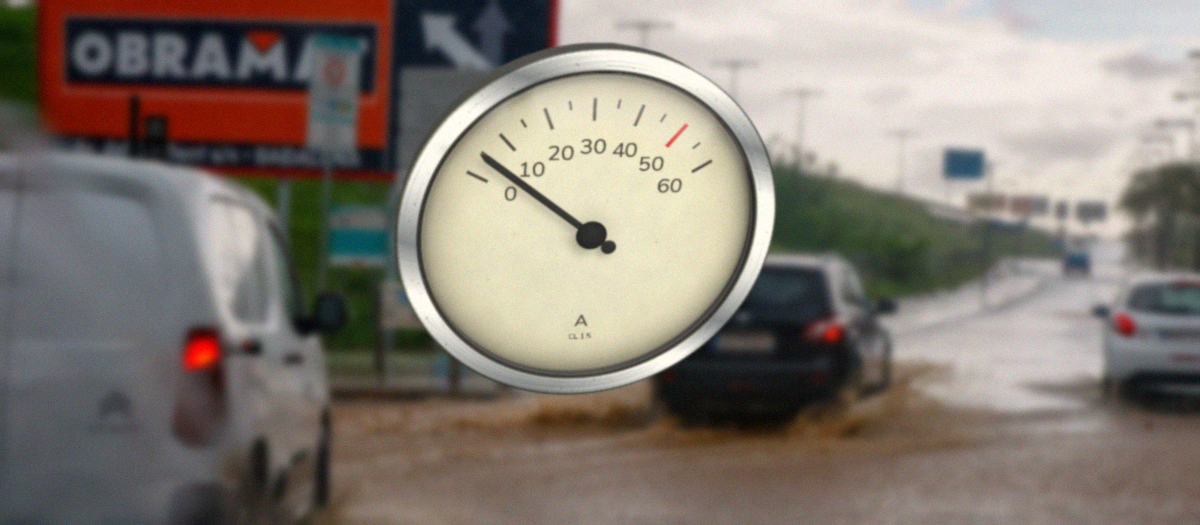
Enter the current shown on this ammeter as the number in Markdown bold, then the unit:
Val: **5** A
